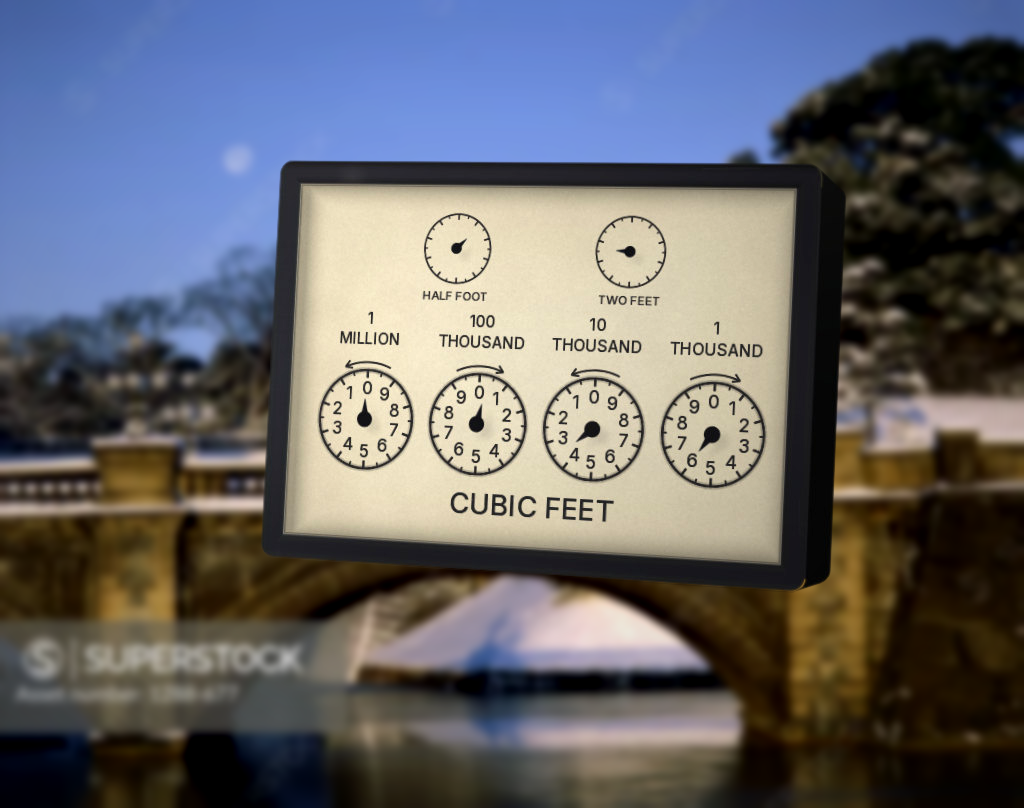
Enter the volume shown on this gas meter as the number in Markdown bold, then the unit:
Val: **3600** ft³
